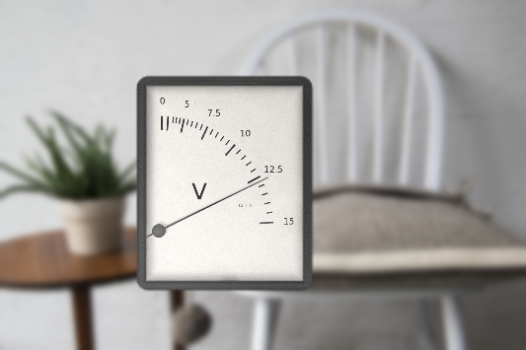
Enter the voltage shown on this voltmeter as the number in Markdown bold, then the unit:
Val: **12.75** V
